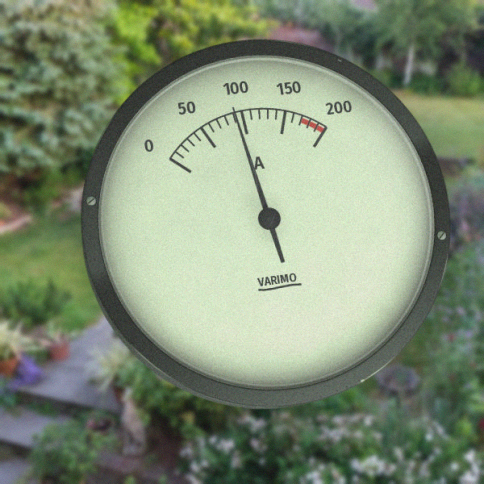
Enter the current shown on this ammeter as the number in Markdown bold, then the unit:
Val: **90** A
